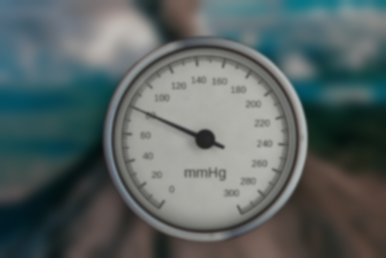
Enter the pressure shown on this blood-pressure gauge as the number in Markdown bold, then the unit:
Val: **80** mmHg
